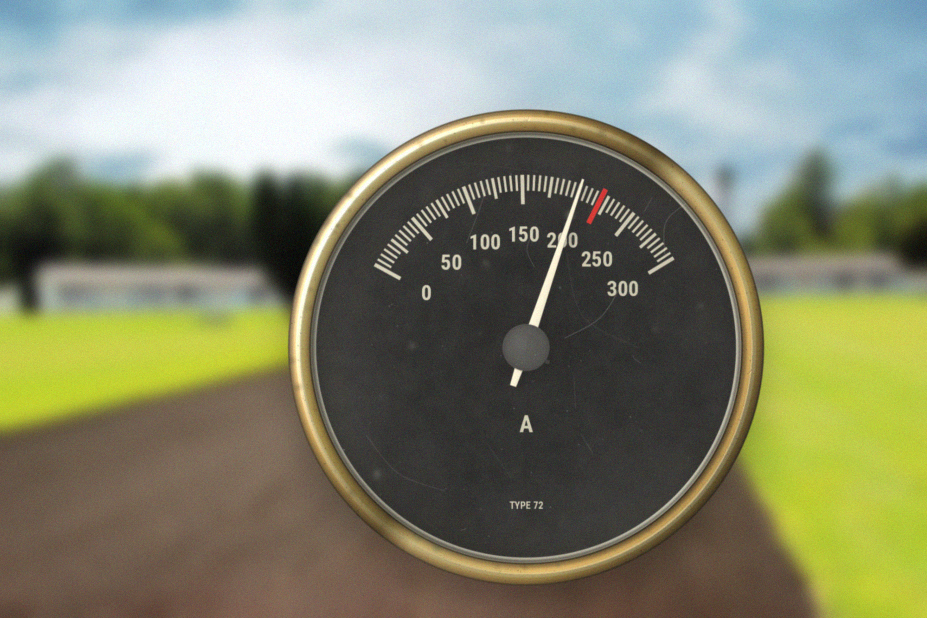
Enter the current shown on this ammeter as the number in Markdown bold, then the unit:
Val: **200** A
